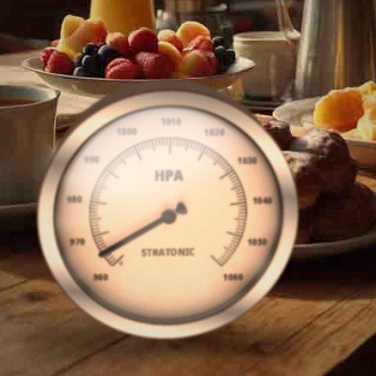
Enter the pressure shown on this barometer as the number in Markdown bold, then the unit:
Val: **965** hPa
